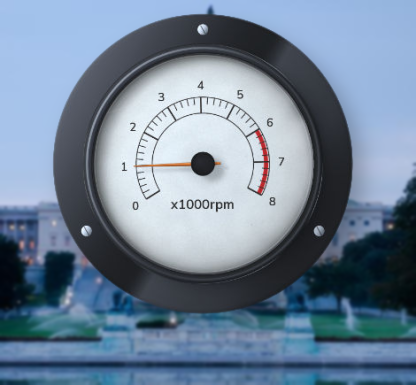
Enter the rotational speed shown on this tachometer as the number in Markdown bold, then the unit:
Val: **1000** rpm
